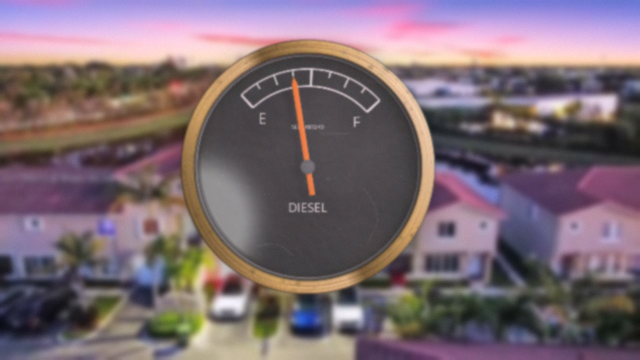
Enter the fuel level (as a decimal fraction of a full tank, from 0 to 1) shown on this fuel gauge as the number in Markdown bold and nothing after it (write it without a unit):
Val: **0.375**
